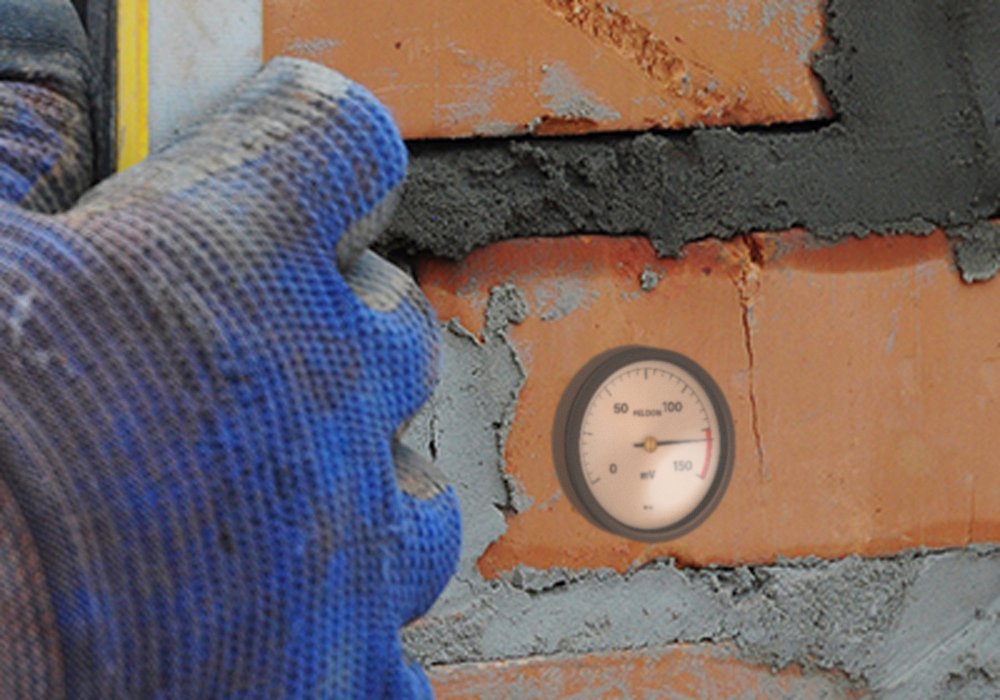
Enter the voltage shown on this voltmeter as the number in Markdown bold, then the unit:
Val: **130** mV
